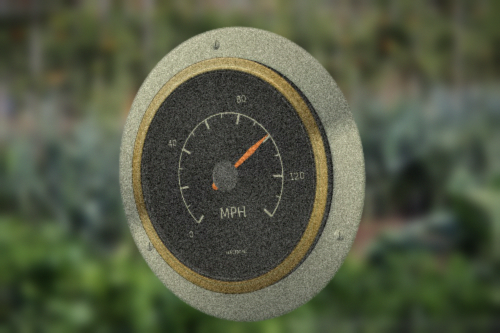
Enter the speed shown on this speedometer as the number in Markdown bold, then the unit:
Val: **100** mph
